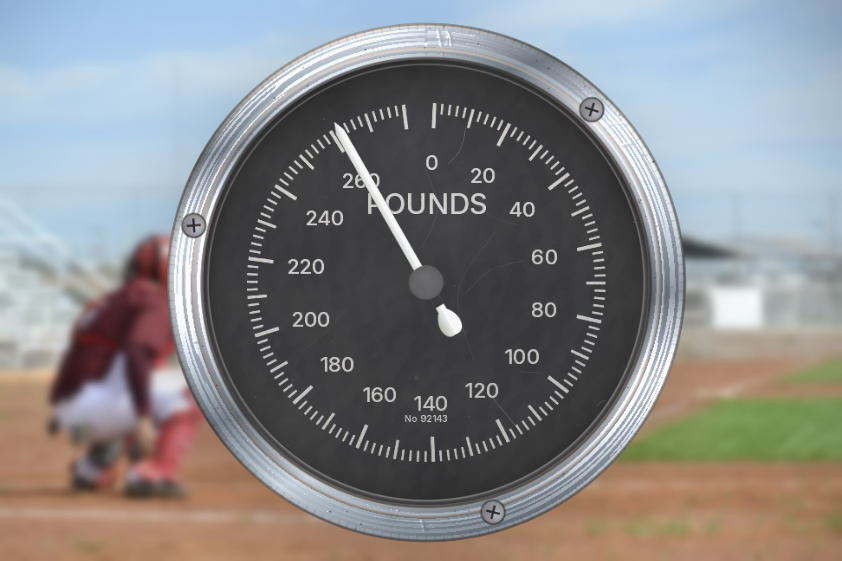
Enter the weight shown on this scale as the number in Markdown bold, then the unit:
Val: **262** lb
